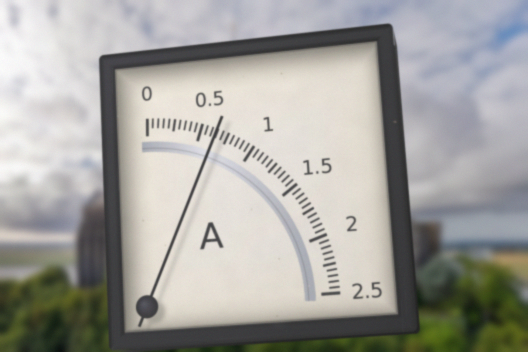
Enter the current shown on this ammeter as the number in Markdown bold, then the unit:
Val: **0.65** A
